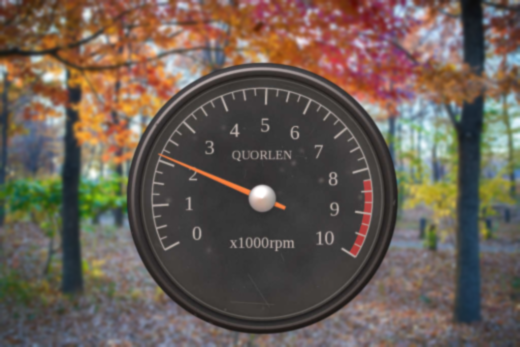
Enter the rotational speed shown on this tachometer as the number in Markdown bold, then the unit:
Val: **2125** rpm
